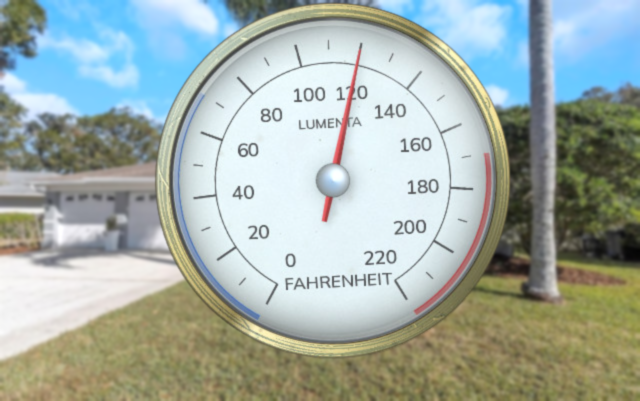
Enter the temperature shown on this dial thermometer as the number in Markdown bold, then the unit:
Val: **120** °F
